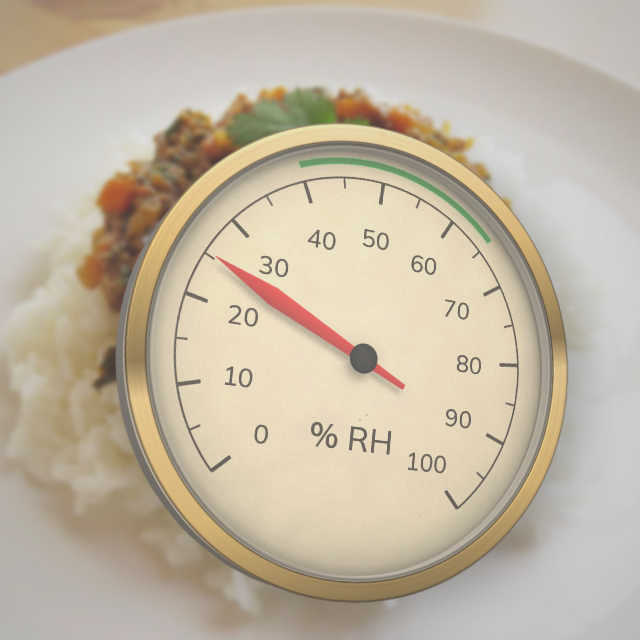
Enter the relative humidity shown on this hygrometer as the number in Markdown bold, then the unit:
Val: **25** %
